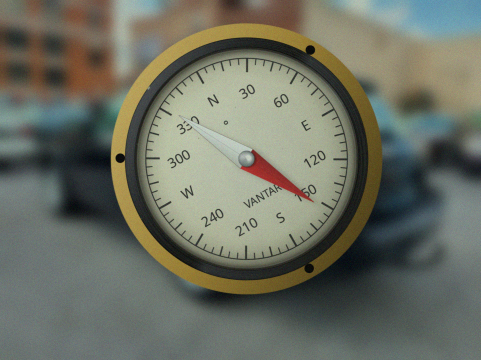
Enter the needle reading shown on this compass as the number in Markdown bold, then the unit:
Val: **152.5** °
